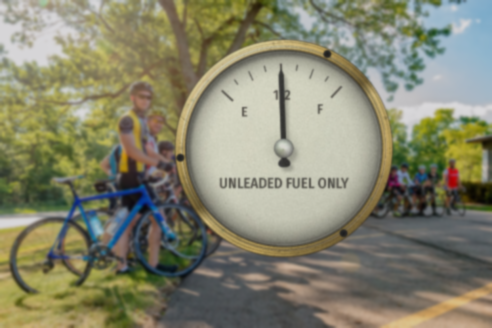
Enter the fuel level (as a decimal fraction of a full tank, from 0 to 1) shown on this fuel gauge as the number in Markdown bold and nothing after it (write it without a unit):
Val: **0.5**
